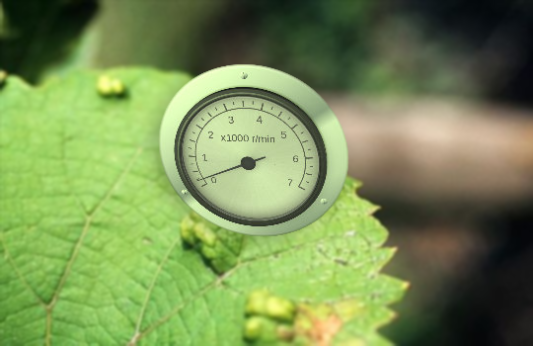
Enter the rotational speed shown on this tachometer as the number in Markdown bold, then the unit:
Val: **250** rpm
